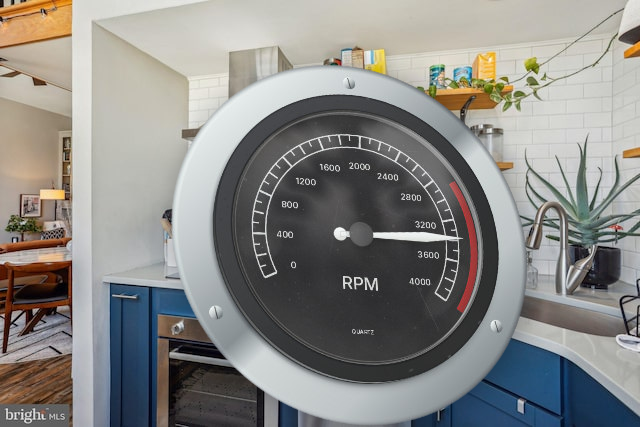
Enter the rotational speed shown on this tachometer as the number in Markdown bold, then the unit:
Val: **3400** rpm
